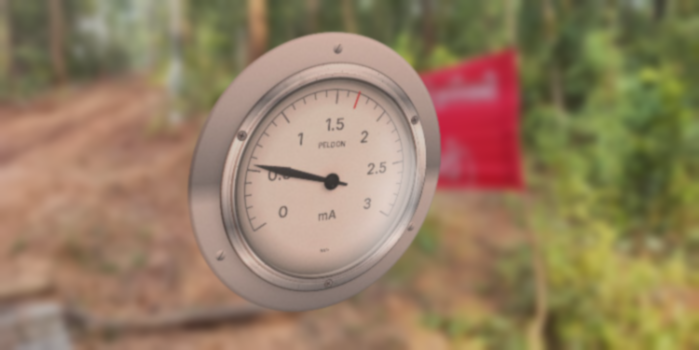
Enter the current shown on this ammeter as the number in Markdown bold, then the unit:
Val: **0.55** mA
